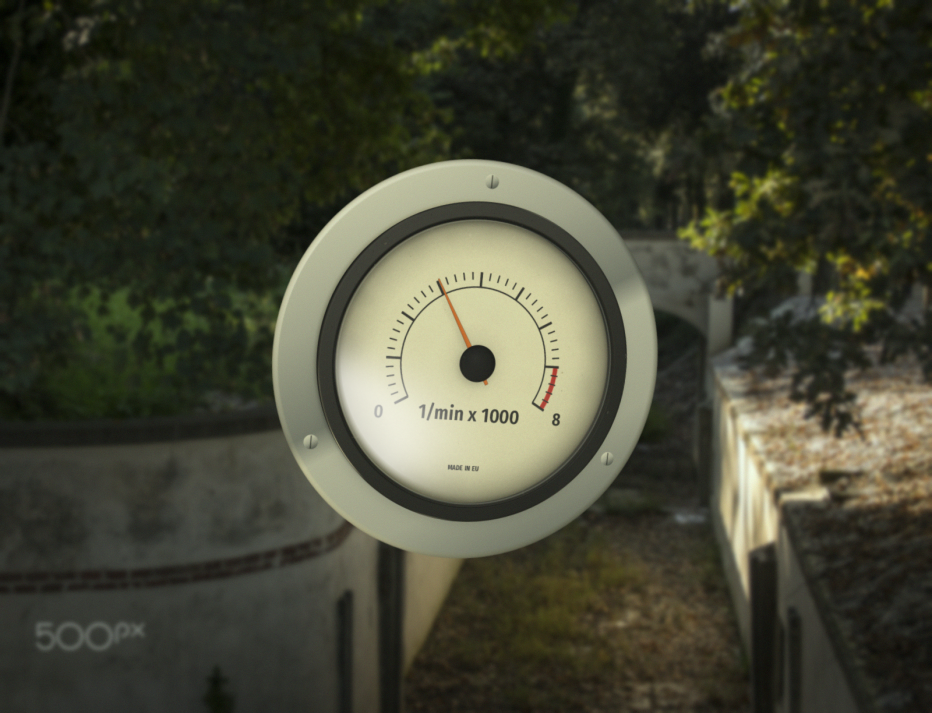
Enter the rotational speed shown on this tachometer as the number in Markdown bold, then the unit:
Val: **3000** rpm
